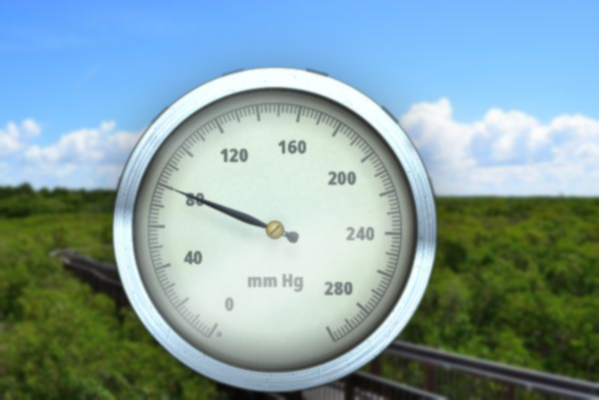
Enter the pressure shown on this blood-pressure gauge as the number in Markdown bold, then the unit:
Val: **80** mmHg
